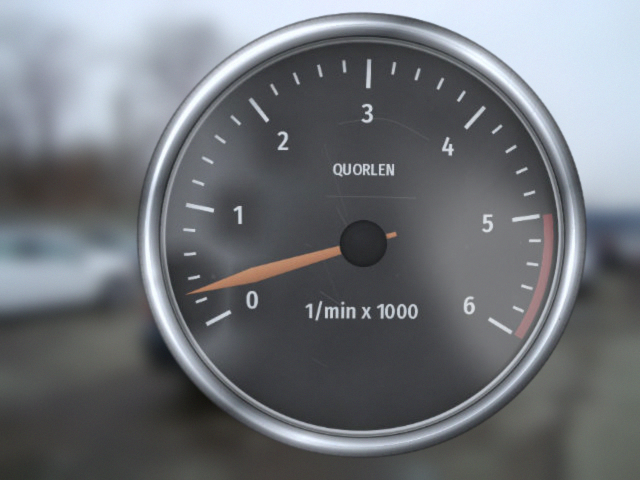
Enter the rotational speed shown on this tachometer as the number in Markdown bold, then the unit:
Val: **300** rpm
